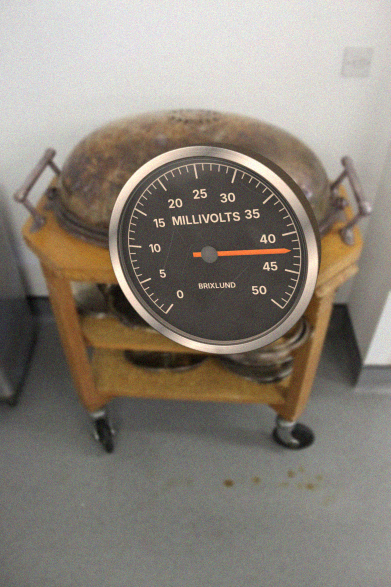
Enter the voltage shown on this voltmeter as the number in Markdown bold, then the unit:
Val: **42** mV
